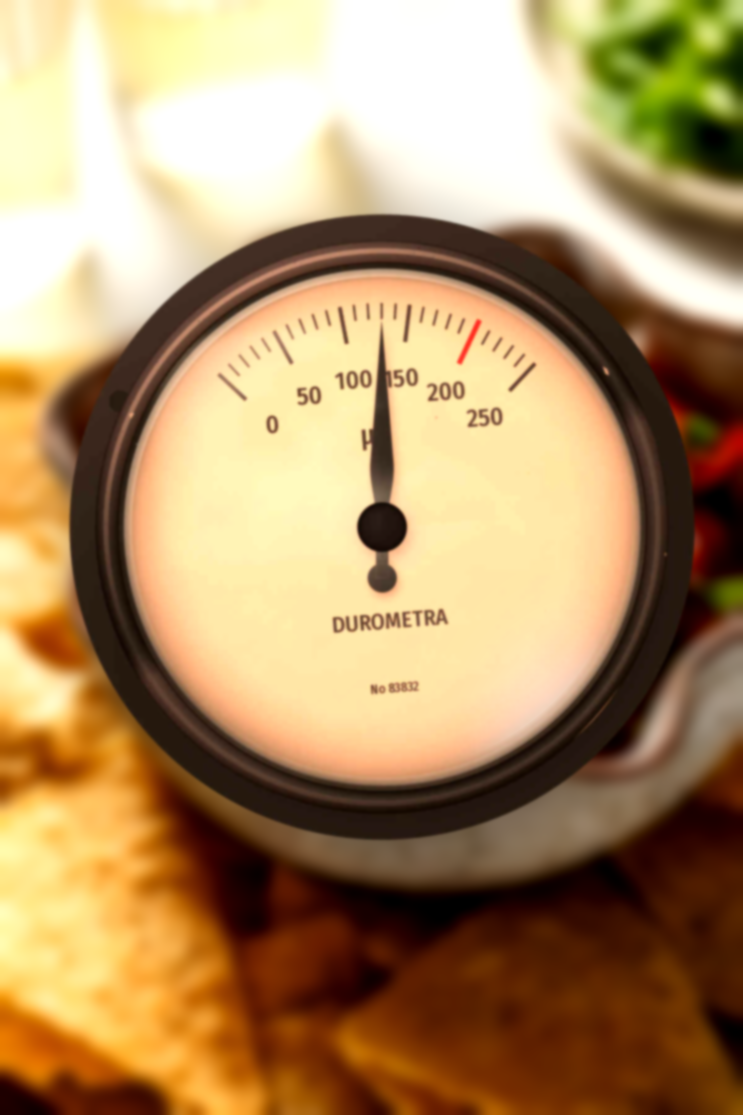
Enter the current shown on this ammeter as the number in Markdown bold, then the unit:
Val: **130** µA
